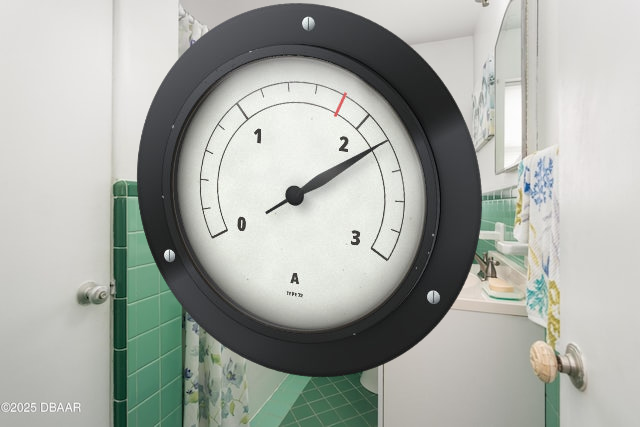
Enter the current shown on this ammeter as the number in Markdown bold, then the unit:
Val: **2.2** A
